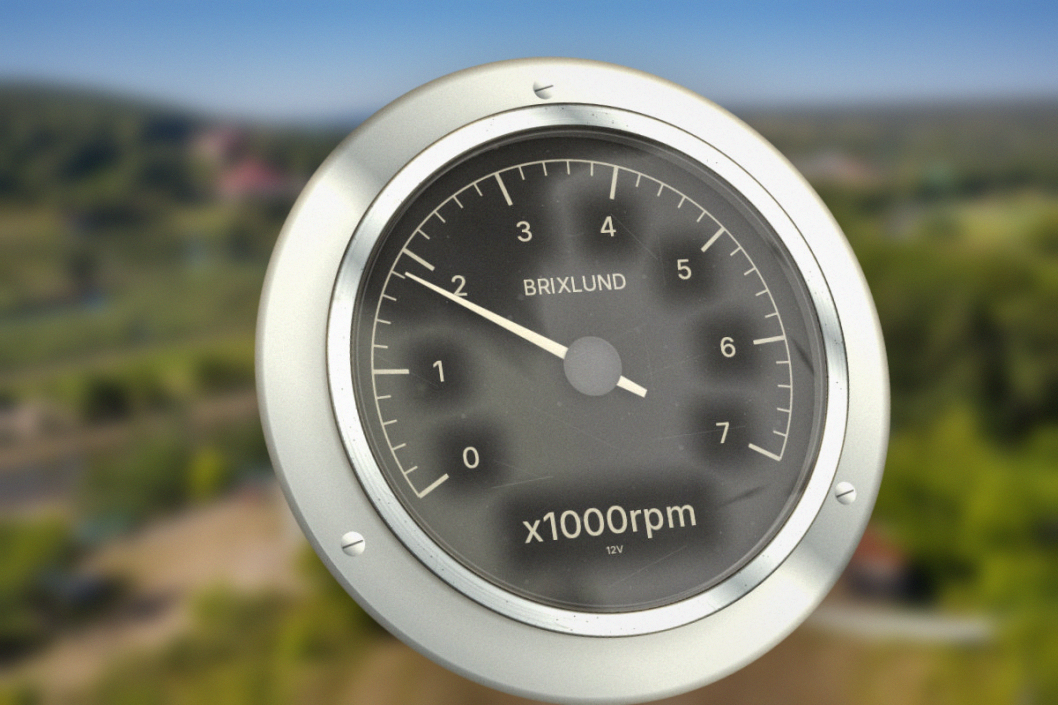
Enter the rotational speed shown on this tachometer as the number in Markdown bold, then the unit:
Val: **1800** rpm
